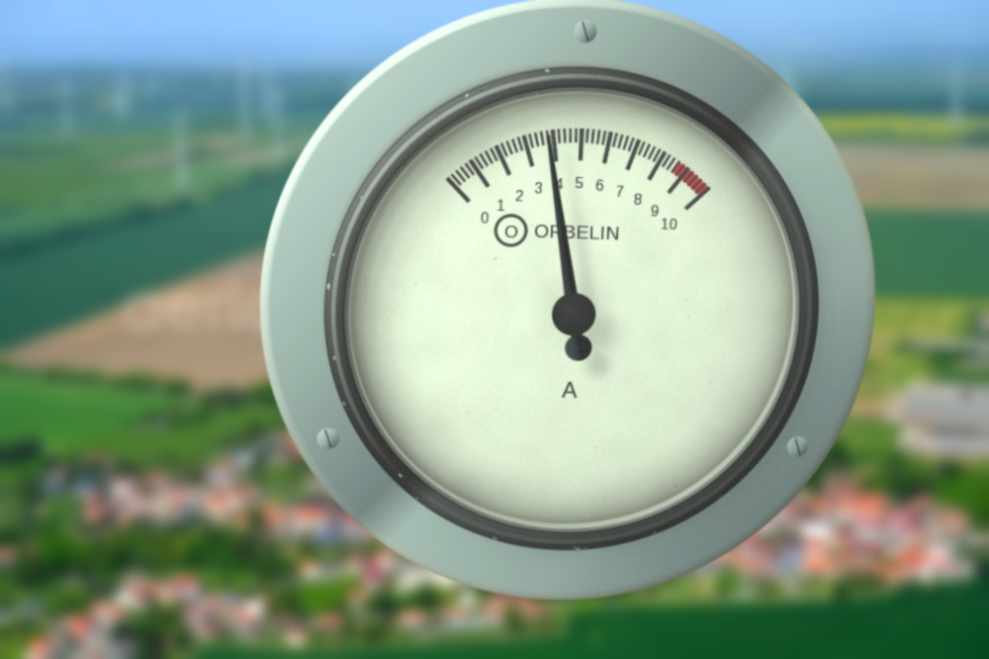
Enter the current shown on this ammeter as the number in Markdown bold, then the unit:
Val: **3.8** A
